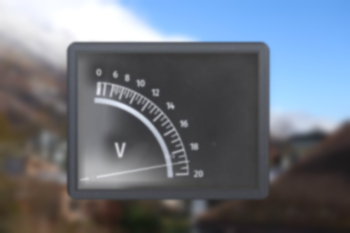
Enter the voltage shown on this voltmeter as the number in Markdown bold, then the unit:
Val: **19** V
